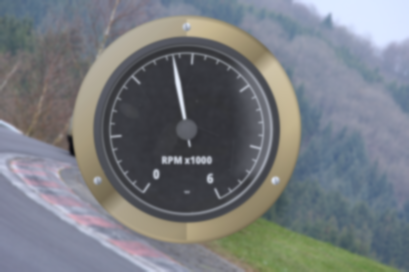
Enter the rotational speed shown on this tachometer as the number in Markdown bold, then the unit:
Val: **2700** rpm
